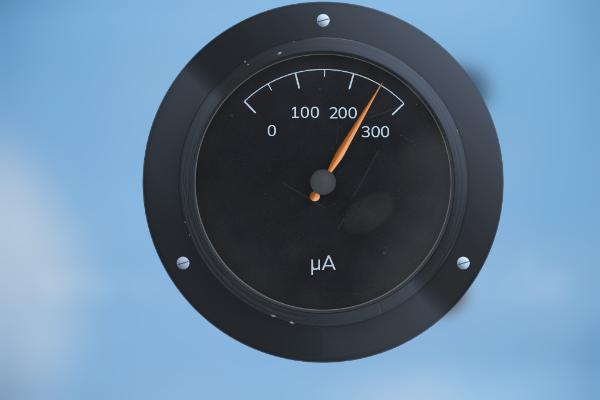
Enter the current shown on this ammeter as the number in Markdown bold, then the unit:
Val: **250** µA
